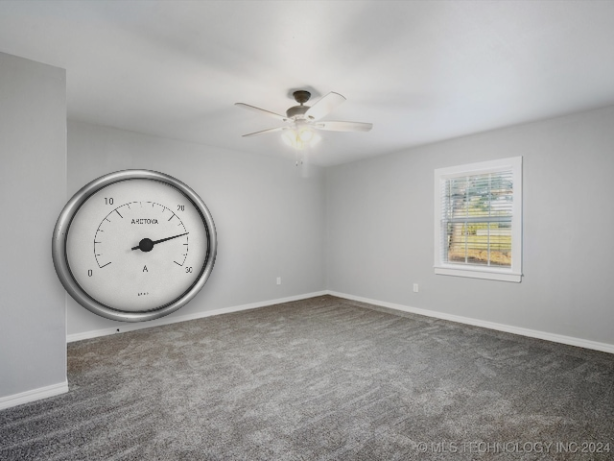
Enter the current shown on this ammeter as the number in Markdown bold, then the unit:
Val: **24** A
